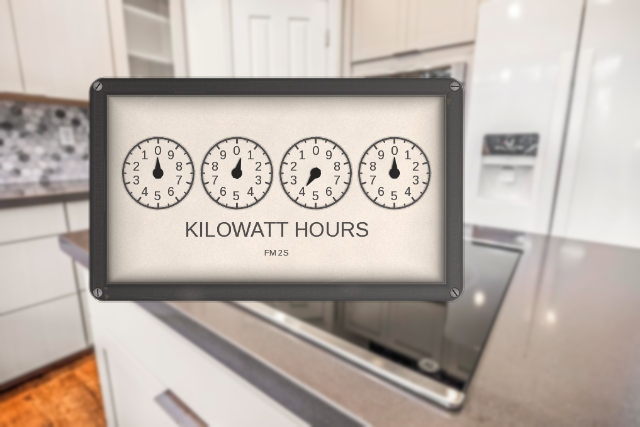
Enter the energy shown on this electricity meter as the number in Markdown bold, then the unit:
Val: **40** kWh
